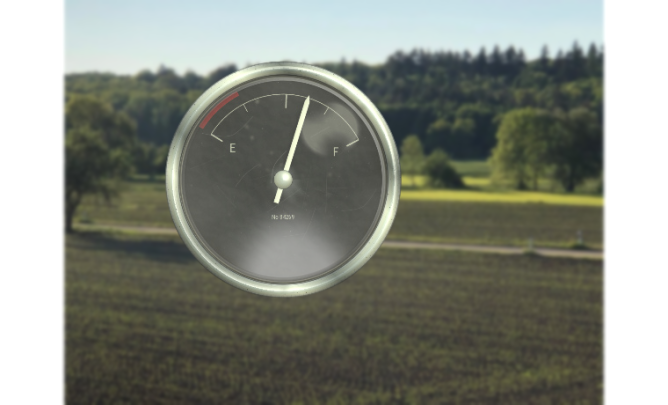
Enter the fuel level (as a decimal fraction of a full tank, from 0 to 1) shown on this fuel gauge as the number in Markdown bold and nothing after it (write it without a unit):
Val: **0.625**
